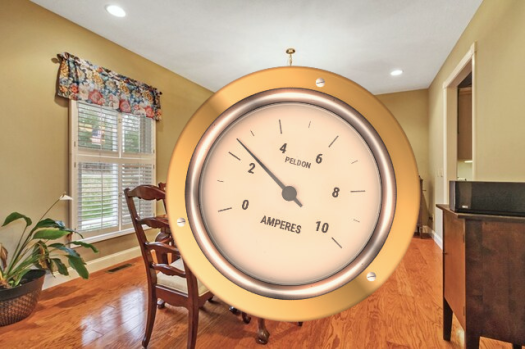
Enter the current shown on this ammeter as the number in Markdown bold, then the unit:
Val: **2.5** A
